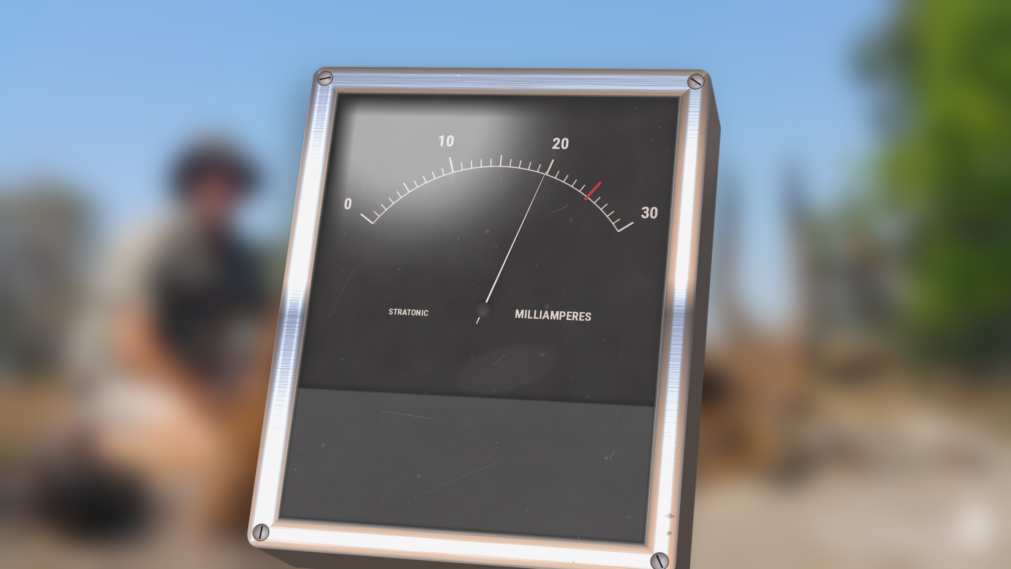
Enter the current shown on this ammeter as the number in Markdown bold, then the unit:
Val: **20** mA
